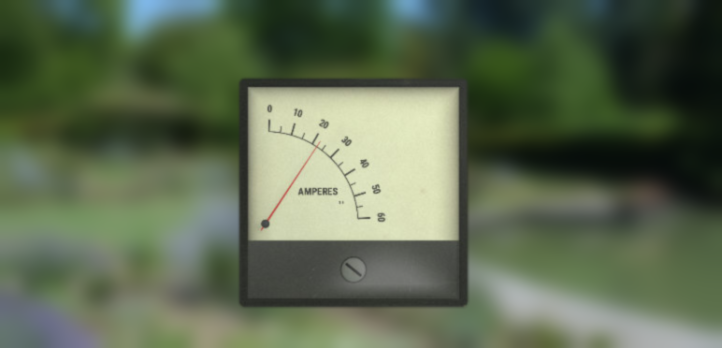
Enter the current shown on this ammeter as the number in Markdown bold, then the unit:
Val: **22.5** A
